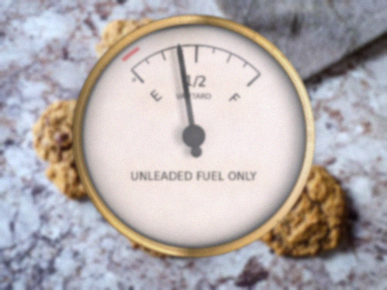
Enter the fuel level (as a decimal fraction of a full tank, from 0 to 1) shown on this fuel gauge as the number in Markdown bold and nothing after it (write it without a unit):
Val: **0.375**
